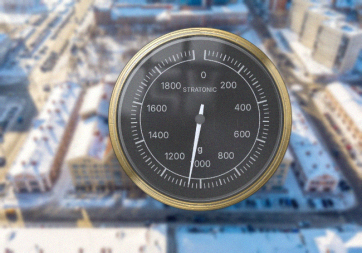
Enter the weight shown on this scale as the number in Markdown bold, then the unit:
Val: **1060** g
